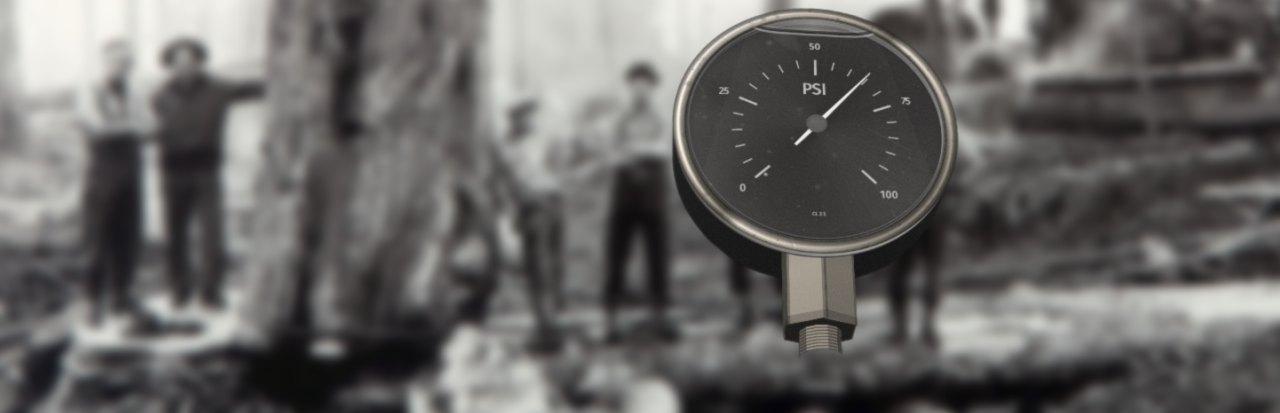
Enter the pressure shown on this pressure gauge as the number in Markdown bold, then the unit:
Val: **65** psi
